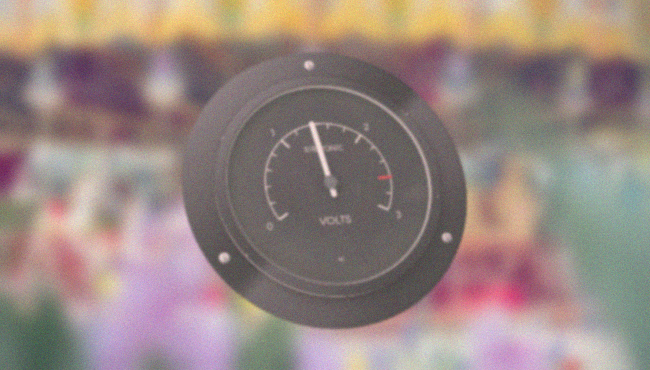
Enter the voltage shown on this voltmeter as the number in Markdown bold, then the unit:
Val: **1.4** V
